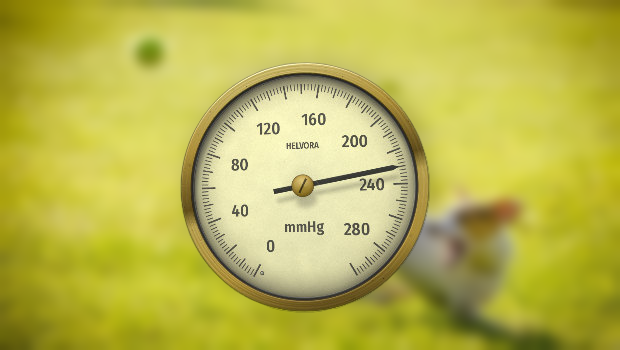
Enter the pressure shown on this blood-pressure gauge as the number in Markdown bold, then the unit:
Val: **230** mmHg
